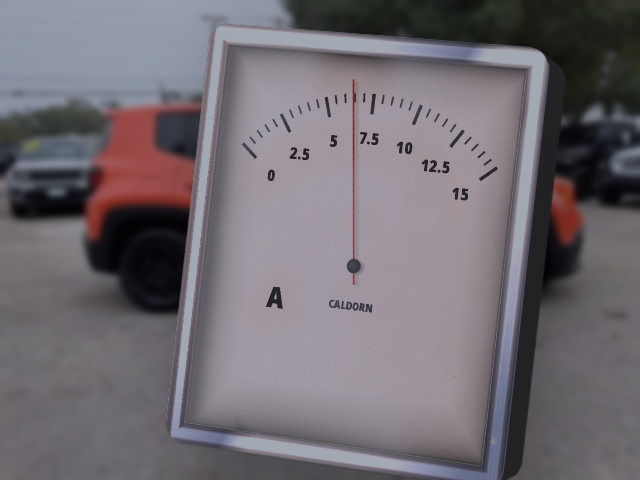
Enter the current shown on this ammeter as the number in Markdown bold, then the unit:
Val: **6.5** A
